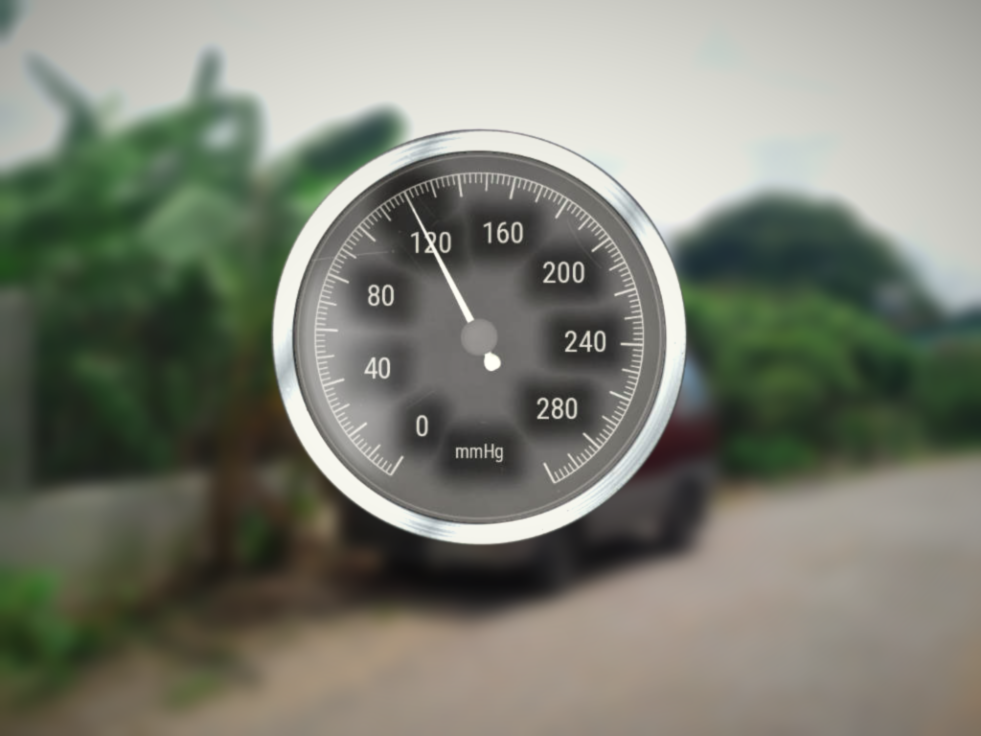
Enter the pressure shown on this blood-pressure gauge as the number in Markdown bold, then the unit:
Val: **120** mmHg
